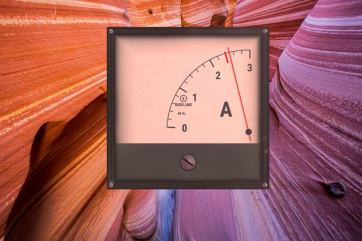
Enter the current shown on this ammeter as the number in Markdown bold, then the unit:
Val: **2.5** A
